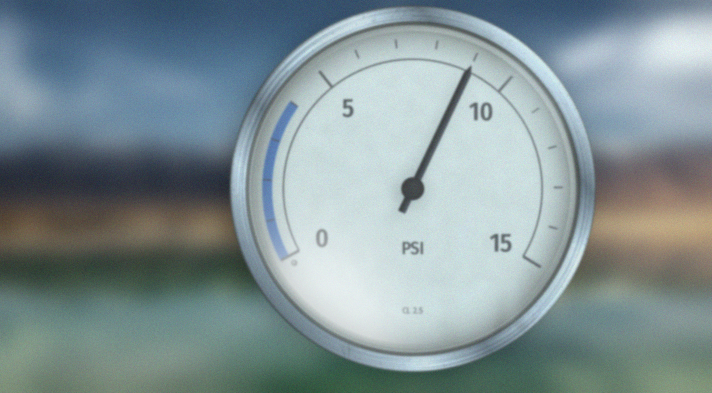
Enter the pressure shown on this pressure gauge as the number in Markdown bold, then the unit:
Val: **9** psi
